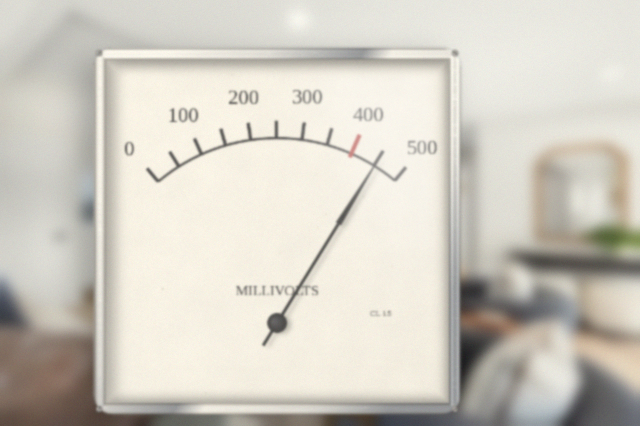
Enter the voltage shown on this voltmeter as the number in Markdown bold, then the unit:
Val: **450** mV
